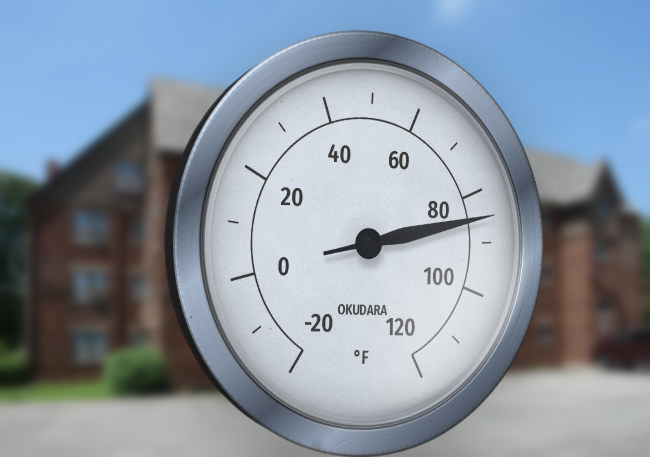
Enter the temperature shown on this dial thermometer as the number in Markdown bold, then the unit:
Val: **85** °F
